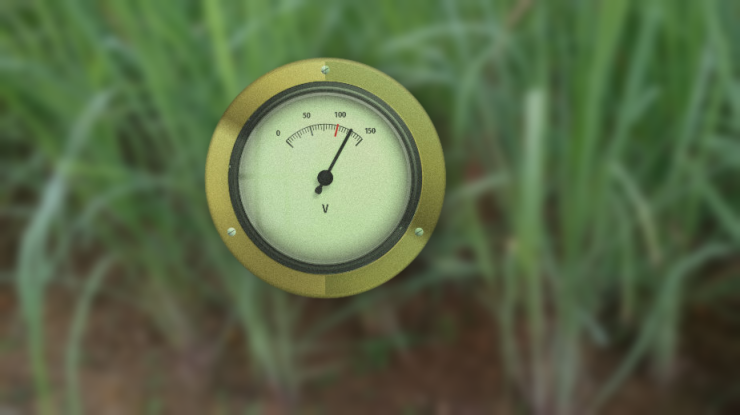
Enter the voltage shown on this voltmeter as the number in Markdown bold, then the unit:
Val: **125** V
